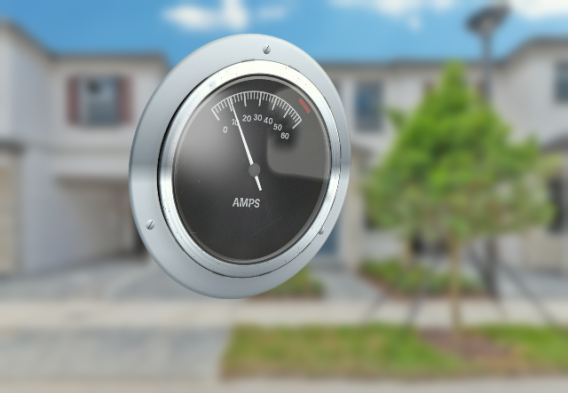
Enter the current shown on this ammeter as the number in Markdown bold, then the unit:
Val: **10** A
